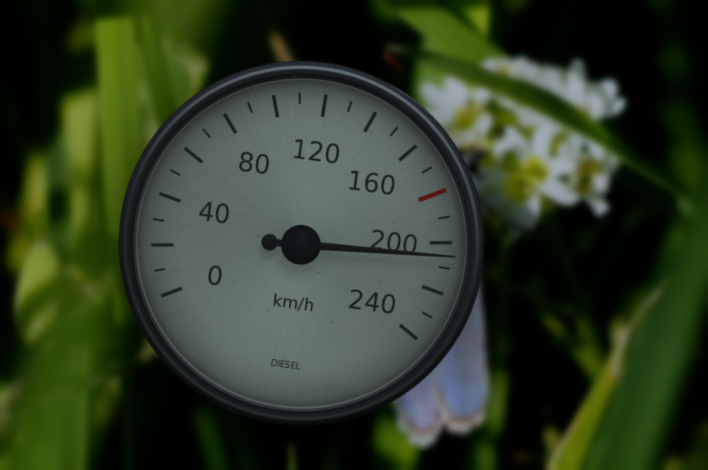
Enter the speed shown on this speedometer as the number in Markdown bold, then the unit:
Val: **205** km/h
